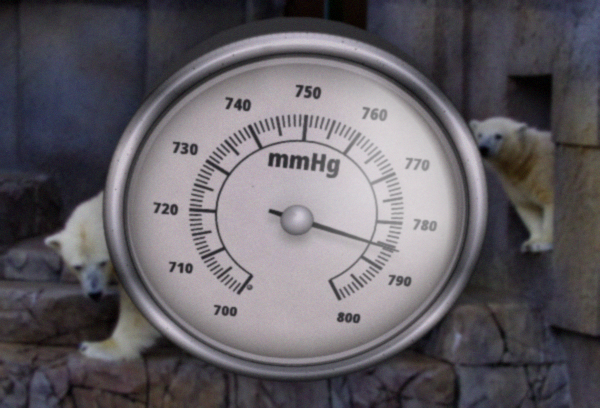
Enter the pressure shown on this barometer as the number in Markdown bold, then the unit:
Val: **785** mmHg
